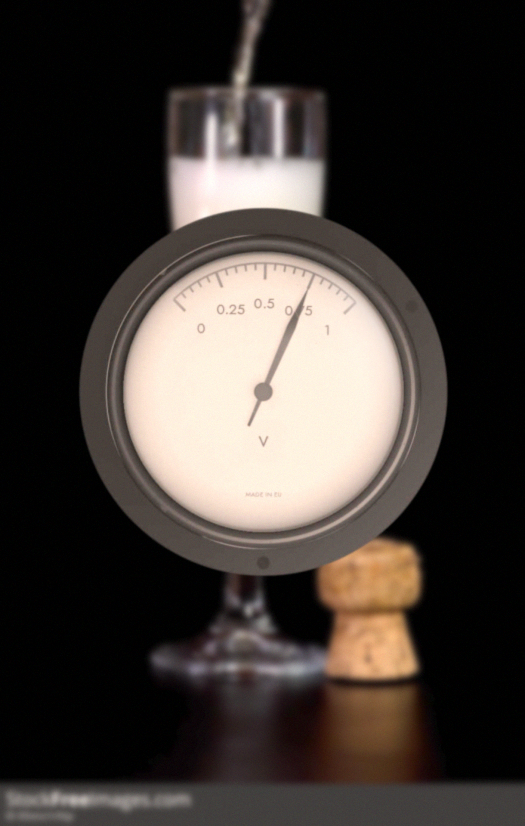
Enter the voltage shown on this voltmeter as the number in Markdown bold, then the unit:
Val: **0.75** V
